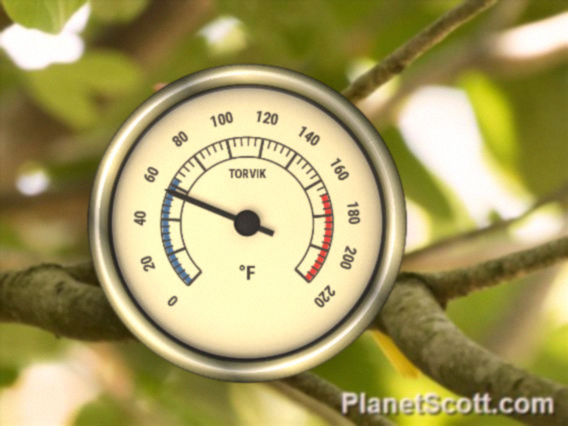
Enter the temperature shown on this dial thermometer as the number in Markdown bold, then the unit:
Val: **56** °F
